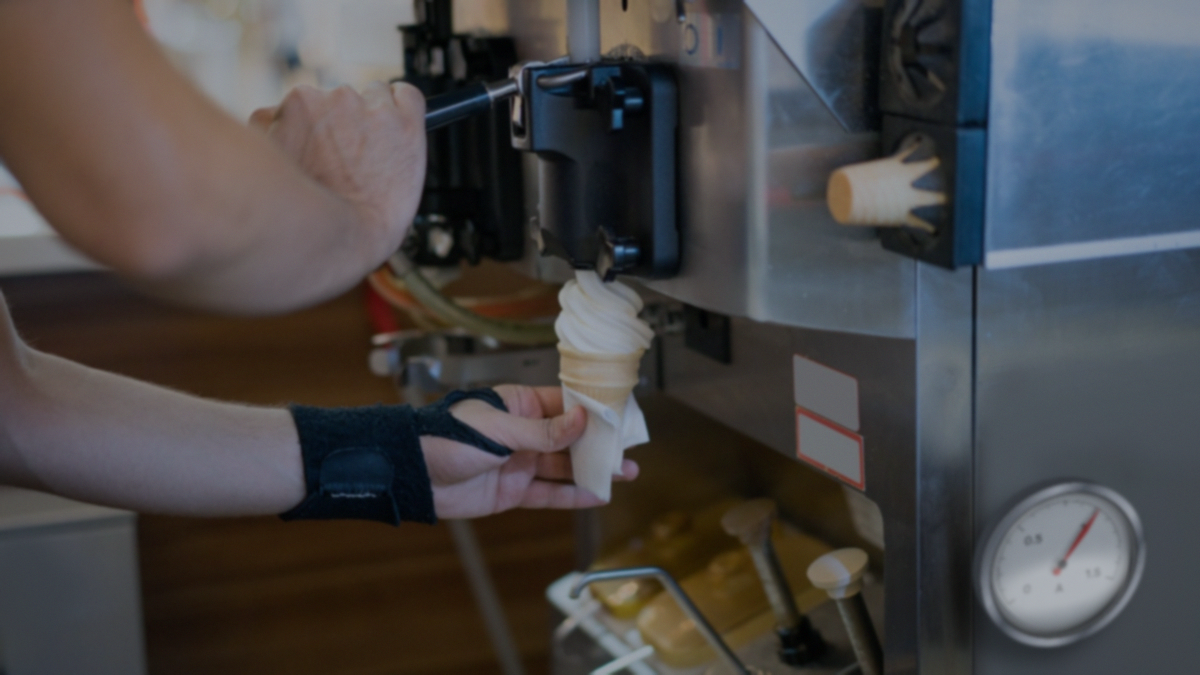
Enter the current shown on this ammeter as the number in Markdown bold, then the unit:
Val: **1** A
